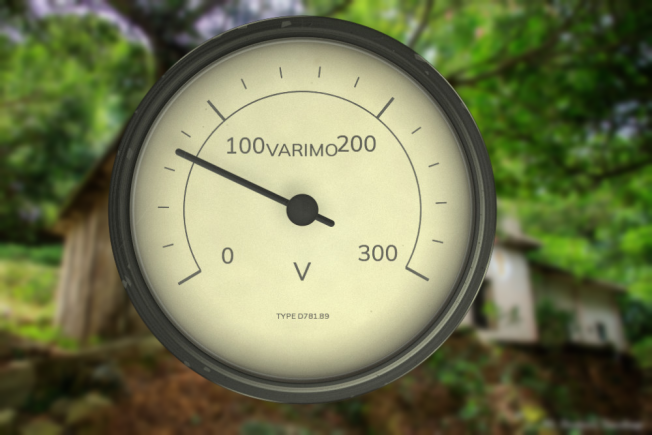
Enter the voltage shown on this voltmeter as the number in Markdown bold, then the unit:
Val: **70** V
